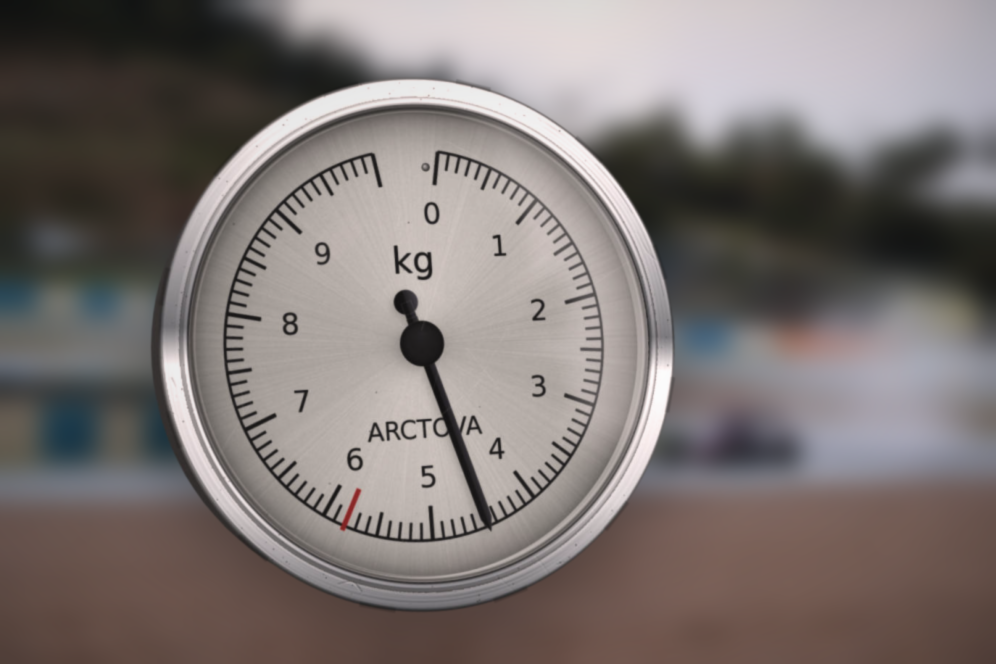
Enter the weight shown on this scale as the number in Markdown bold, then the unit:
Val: **4.5** kg
